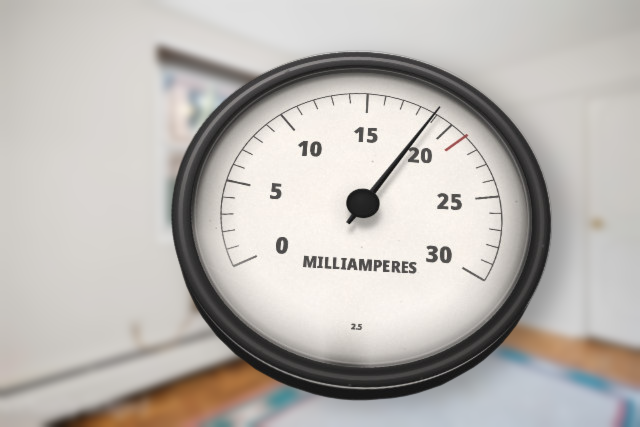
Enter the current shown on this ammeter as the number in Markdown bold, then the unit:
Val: **19** mA
